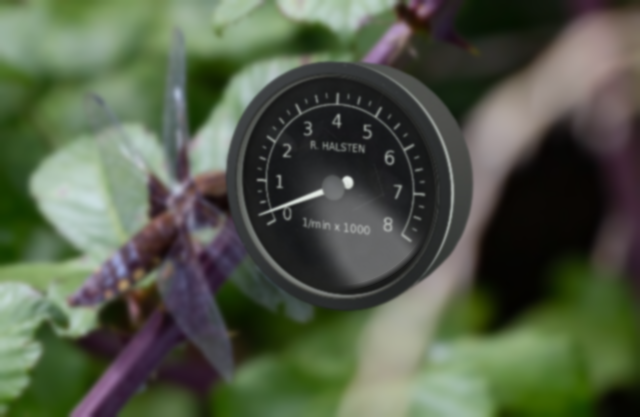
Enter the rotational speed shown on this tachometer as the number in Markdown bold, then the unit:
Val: **250** rpm
